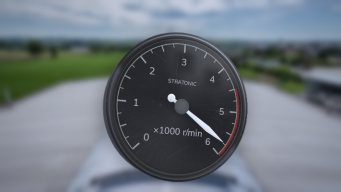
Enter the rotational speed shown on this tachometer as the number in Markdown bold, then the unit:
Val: **5750** rpm
